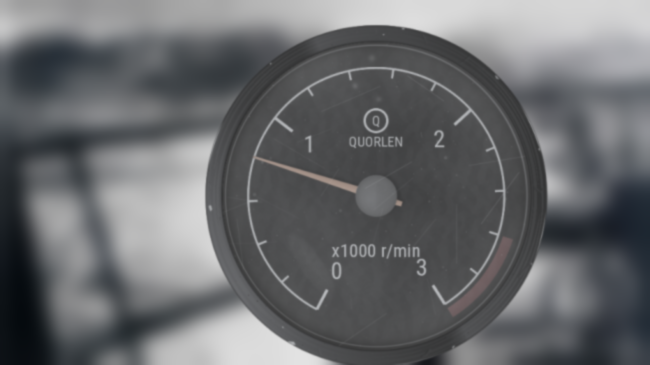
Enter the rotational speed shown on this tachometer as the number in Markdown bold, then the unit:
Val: **800** rpm
